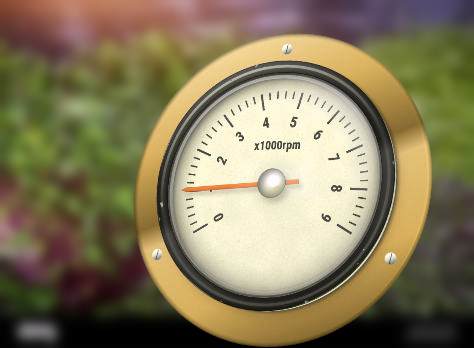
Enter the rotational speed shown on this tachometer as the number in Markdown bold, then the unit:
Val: **1000** rpm
